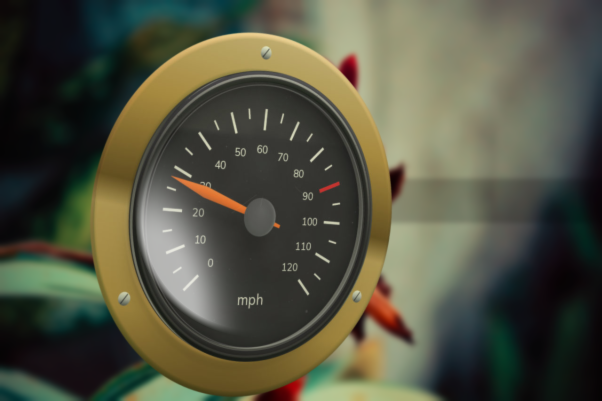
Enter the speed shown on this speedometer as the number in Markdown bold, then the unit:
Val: **27.5** mph
